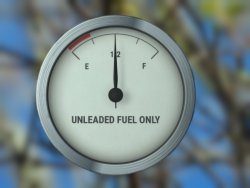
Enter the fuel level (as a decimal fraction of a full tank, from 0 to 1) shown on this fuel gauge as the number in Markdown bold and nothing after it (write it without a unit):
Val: **0.5**
